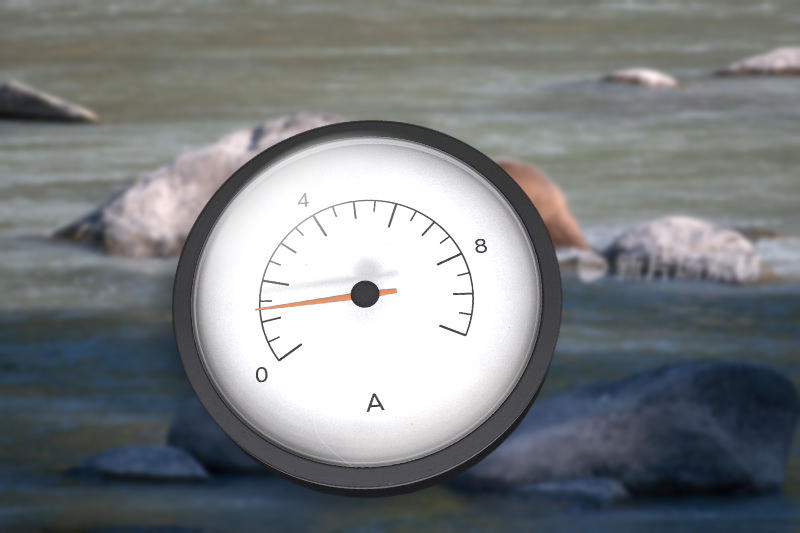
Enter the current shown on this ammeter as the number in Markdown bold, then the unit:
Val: **1.25** A
